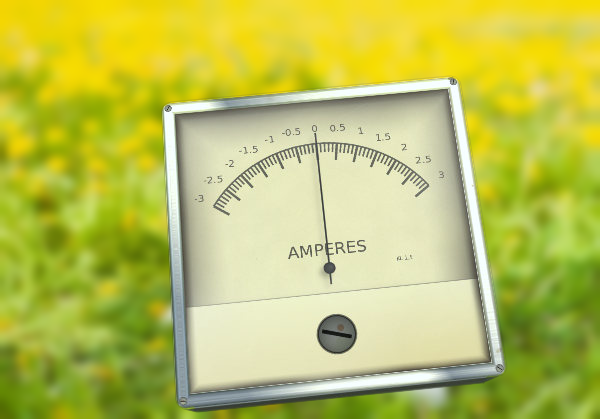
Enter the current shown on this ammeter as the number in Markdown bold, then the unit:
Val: **0** A
